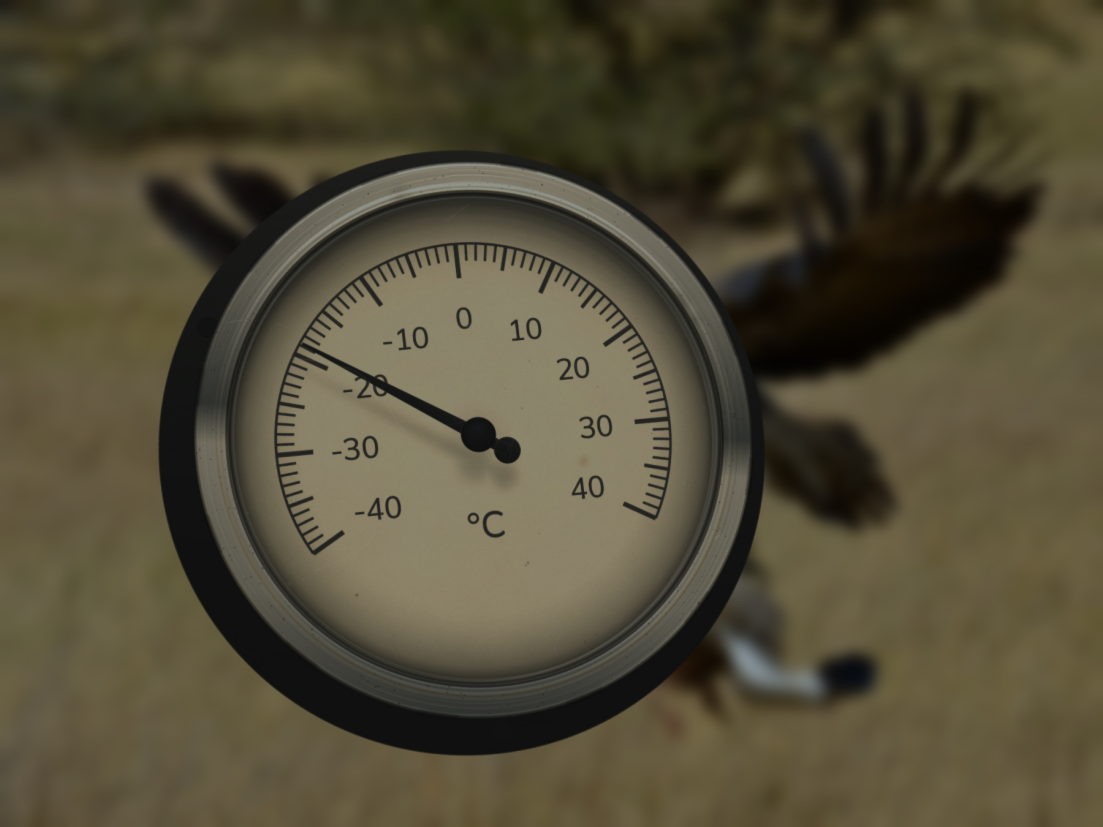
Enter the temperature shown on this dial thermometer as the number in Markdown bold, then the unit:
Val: **-19** °C
